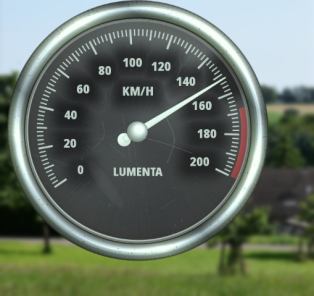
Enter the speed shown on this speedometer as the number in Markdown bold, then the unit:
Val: **152** km/h
